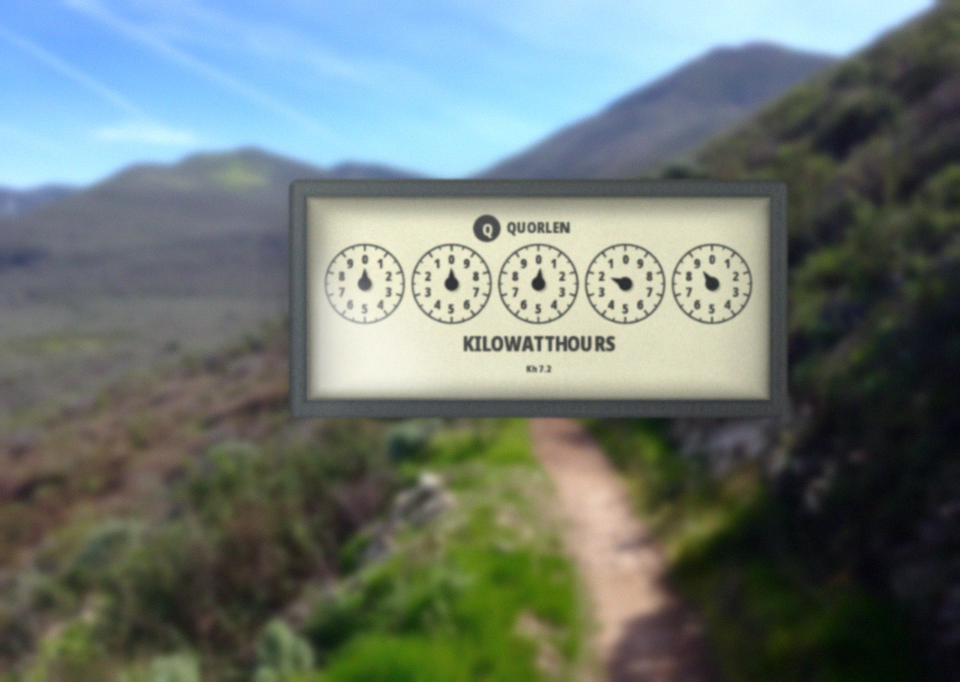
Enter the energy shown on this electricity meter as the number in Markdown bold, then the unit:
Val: **19** kWh
